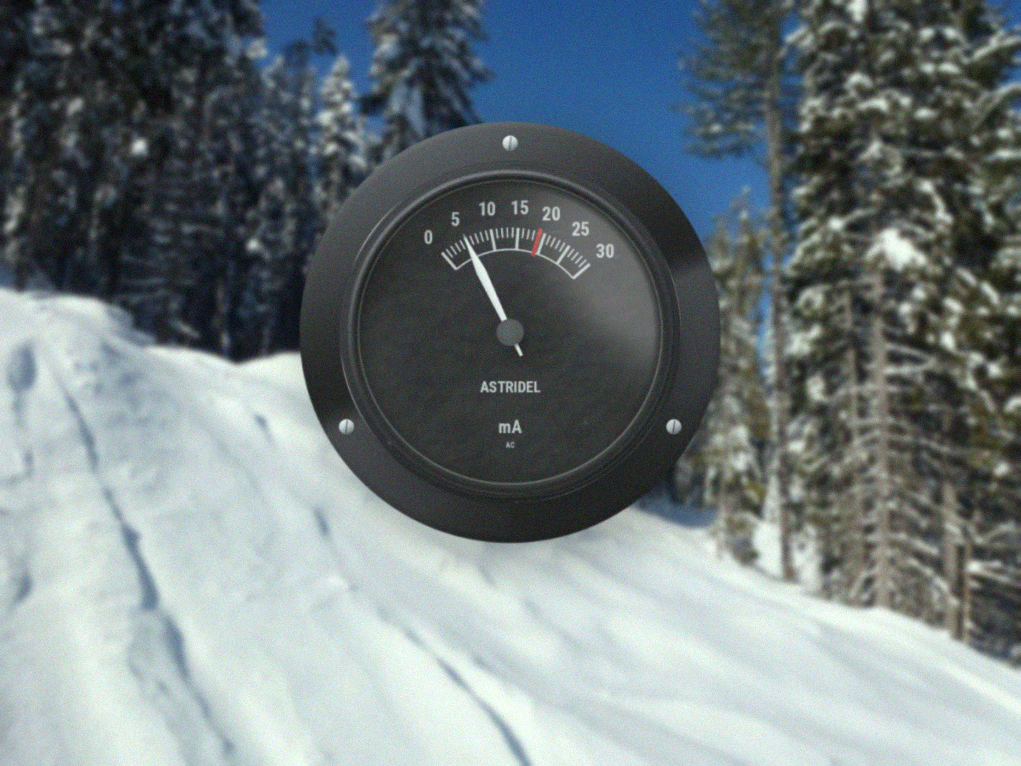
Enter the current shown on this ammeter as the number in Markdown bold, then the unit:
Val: **5** mA
